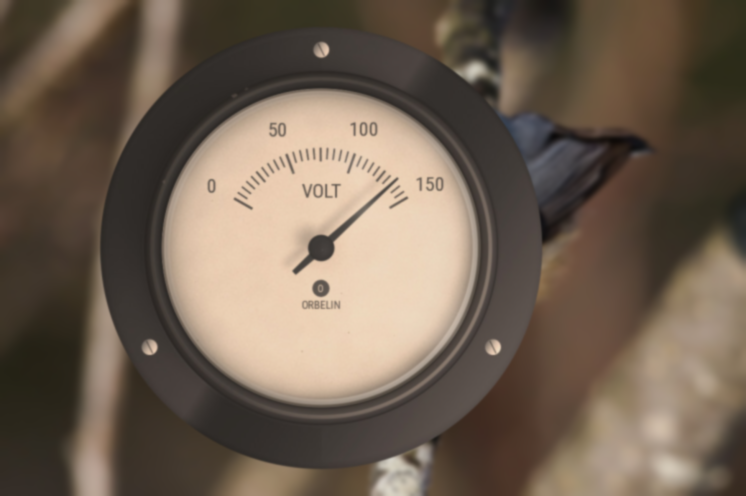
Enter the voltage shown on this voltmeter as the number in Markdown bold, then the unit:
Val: **135** V
